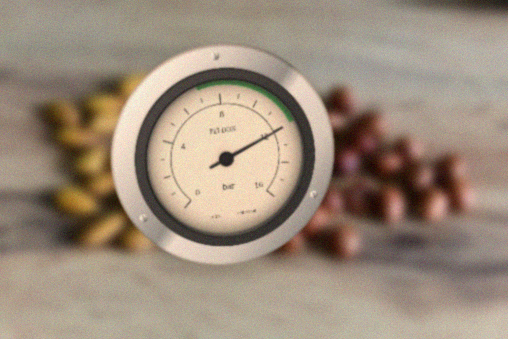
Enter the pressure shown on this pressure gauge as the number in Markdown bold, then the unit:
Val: **12** bar
